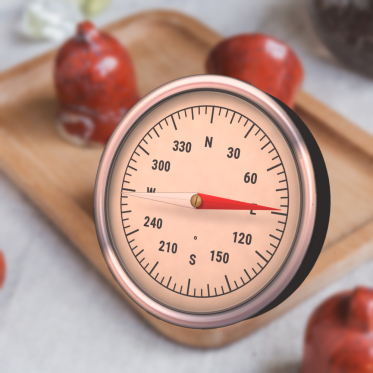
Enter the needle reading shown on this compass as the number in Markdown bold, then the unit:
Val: **87.5** °
